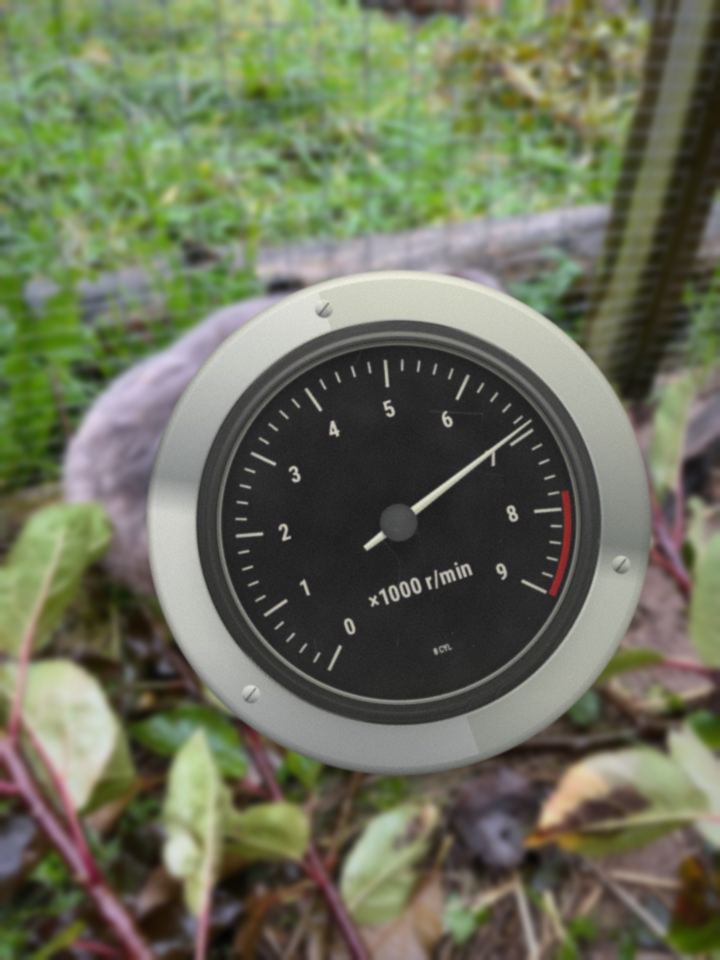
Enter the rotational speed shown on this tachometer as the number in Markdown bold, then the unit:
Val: **6900** rpm
